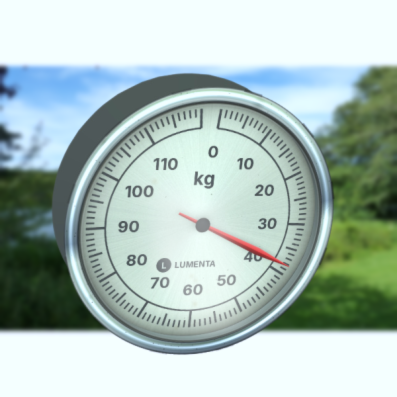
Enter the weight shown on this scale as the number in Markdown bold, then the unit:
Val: **38** kg
